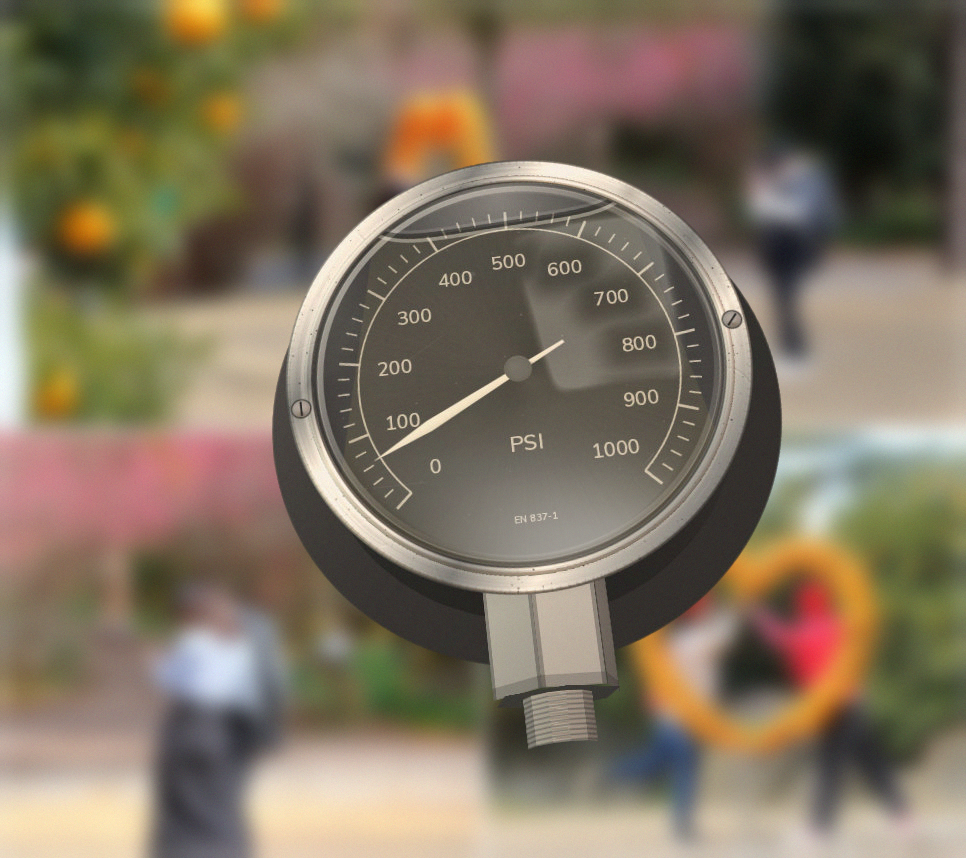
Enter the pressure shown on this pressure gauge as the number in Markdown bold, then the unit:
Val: **60** psi
